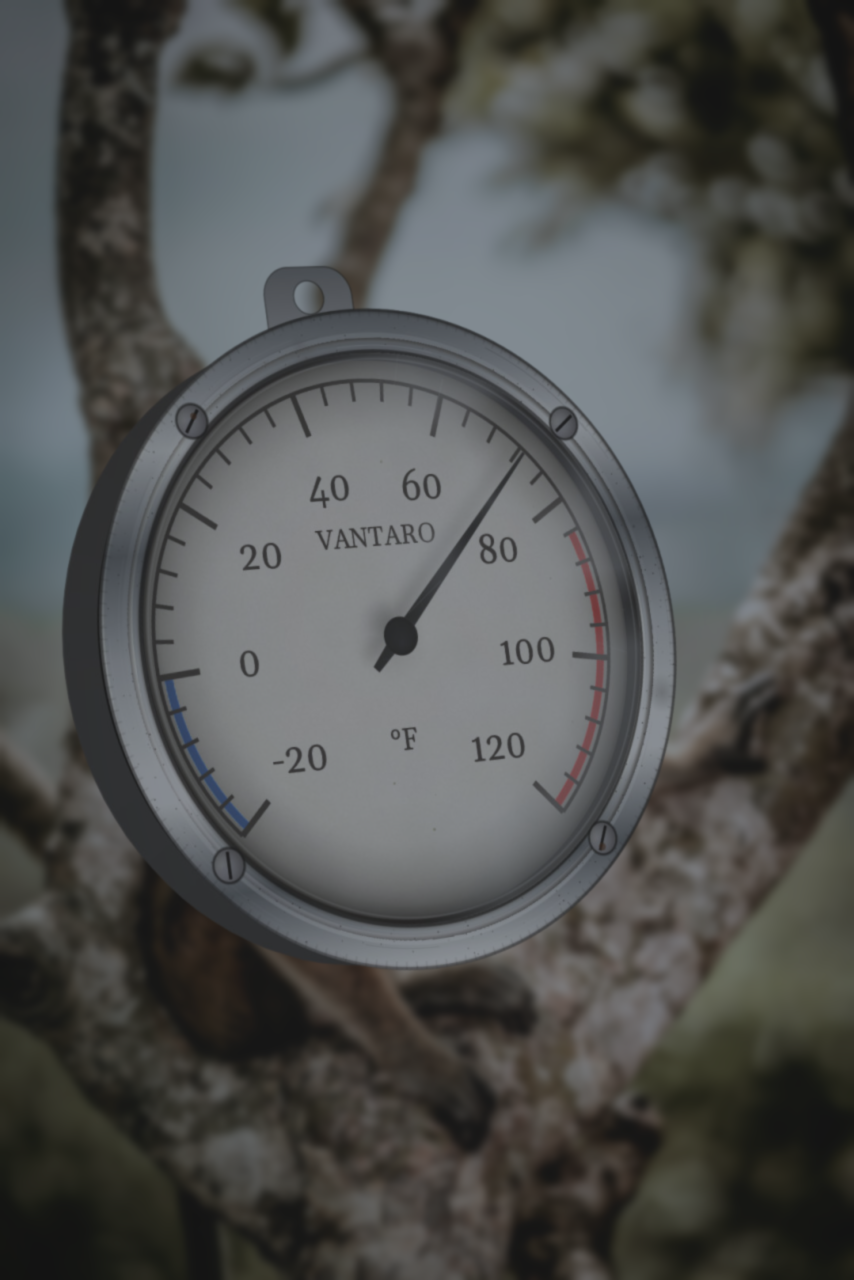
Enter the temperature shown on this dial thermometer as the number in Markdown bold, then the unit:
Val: **72** °F
